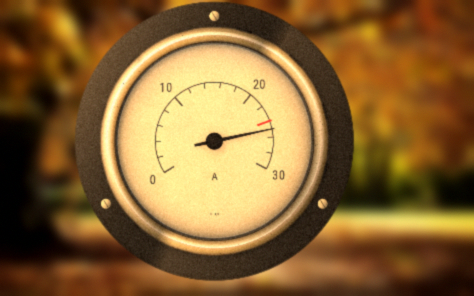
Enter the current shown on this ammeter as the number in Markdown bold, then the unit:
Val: **25** A
